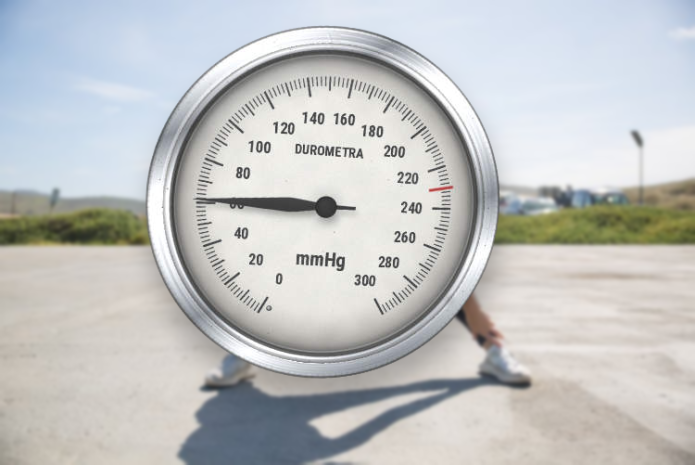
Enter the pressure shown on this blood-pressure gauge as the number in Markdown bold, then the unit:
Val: **62** mmHg
